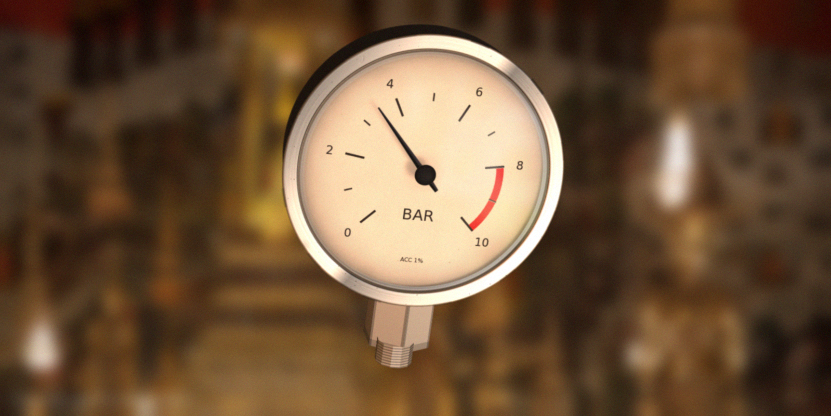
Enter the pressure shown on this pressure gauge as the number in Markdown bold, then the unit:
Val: **3.5** bar
